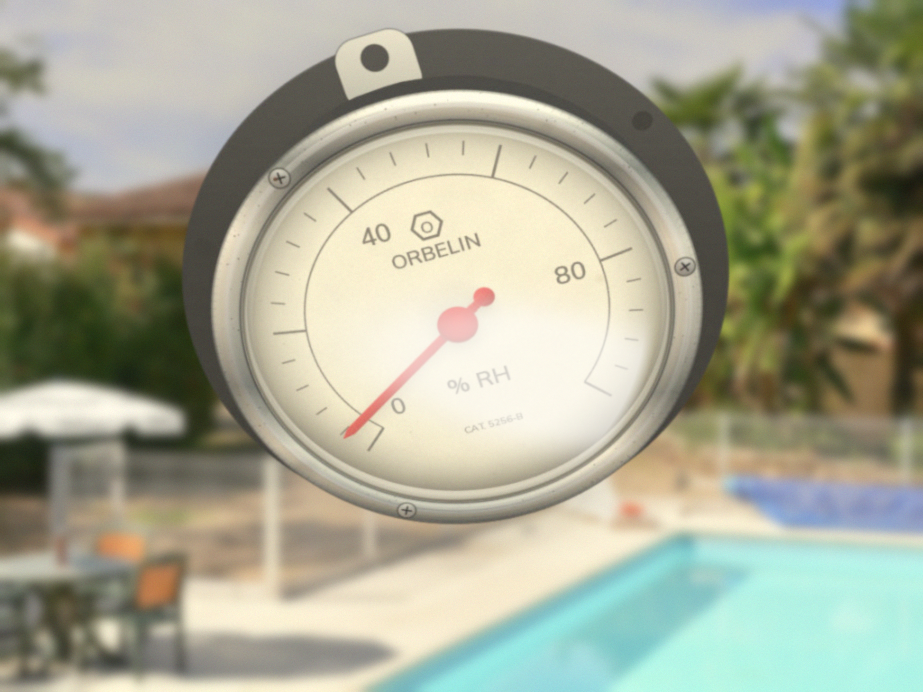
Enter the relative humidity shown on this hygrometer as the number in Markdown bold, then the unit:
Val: **4** %
